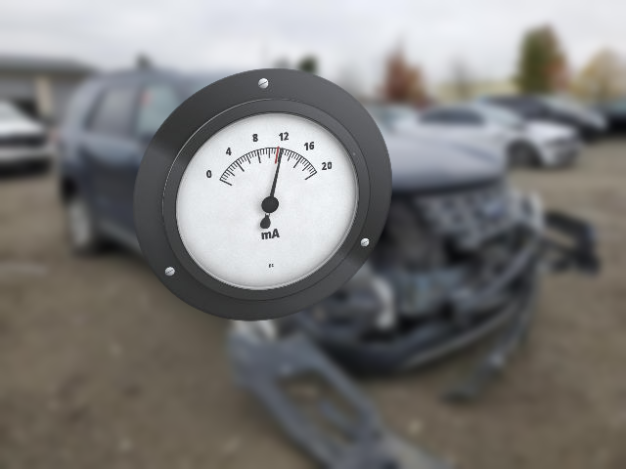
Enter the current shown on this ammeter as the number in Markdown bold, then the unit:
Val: **12** mA
